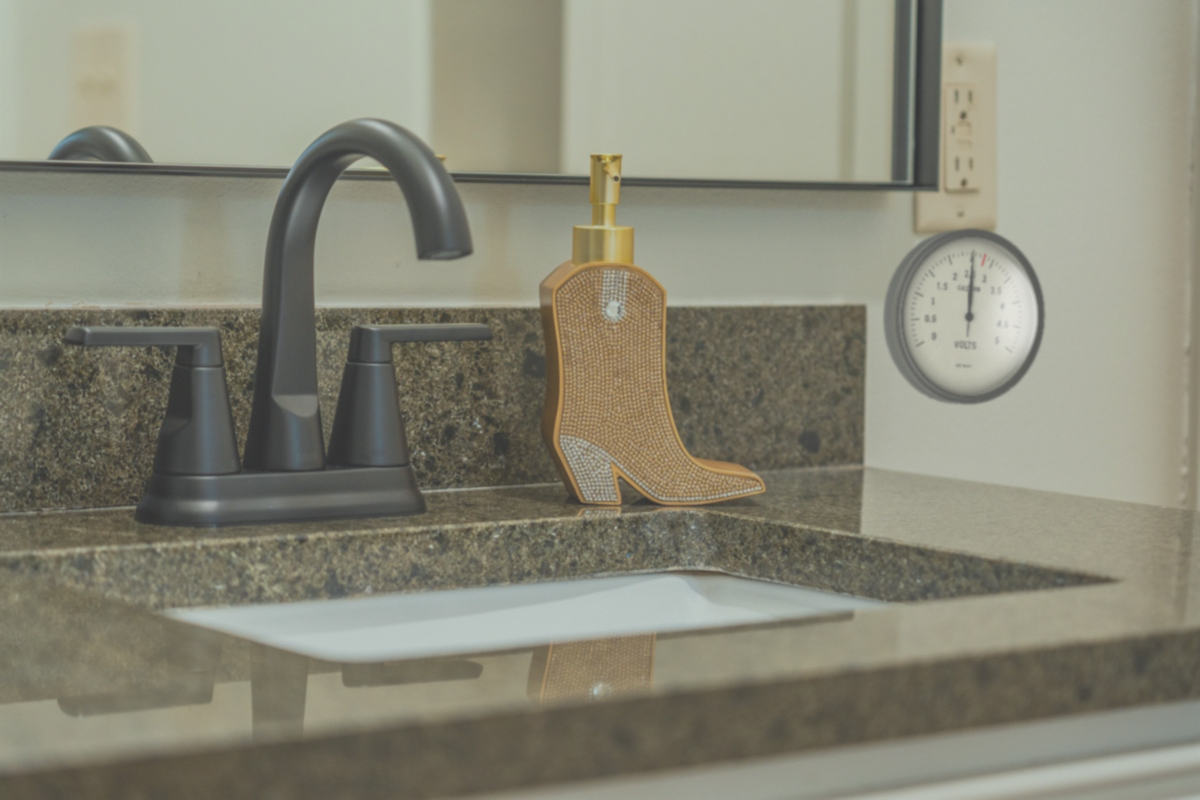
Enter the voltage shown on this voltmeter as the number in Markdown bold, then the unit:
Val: **2.5** V
